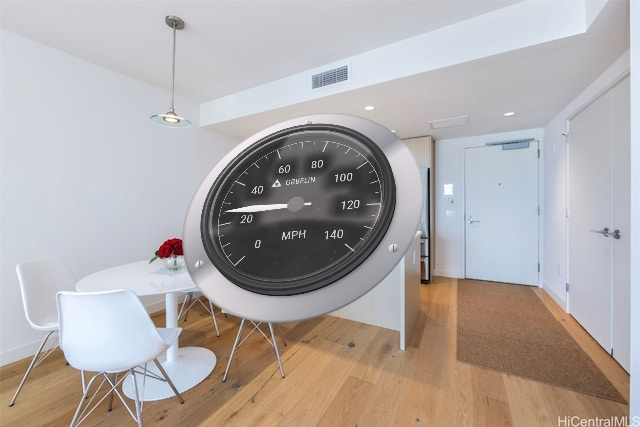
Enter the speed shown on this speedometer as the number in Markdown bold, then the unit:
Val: **25** mph
